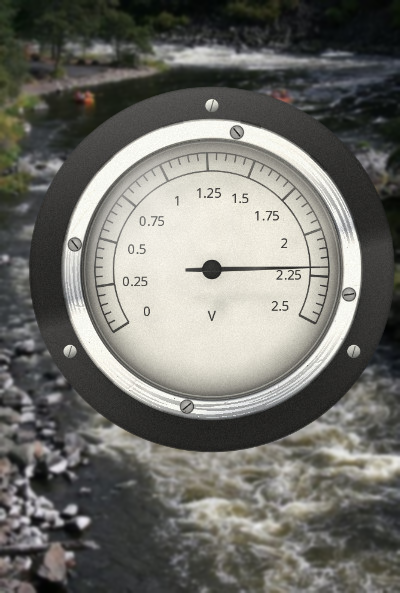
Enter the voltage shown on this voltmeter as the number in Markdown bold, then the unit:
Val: **2.2** V
